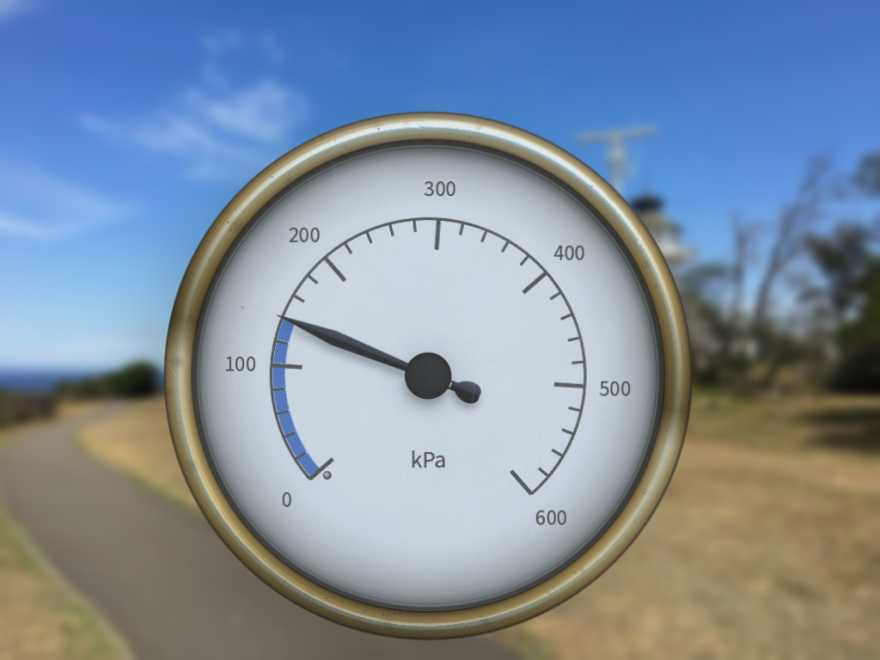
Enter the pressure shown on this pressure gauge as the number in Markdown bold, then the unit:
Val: **140** kPa
